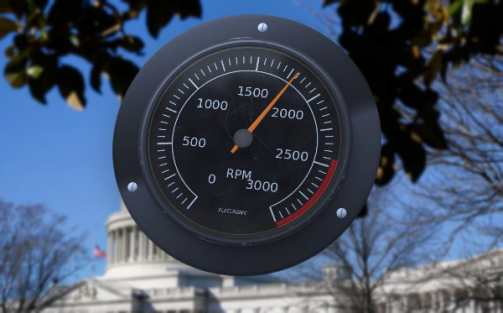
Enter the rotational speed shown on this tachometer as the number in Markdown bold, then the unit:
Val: **1800** rpm
